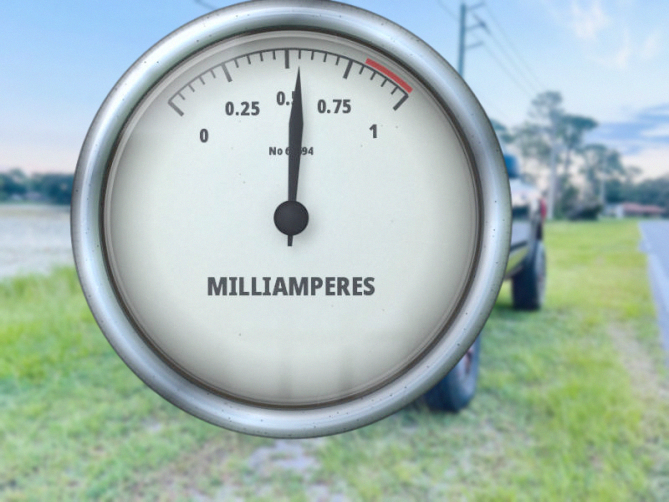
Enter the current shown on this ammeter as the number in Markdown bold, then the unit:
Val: **0.55** mA
